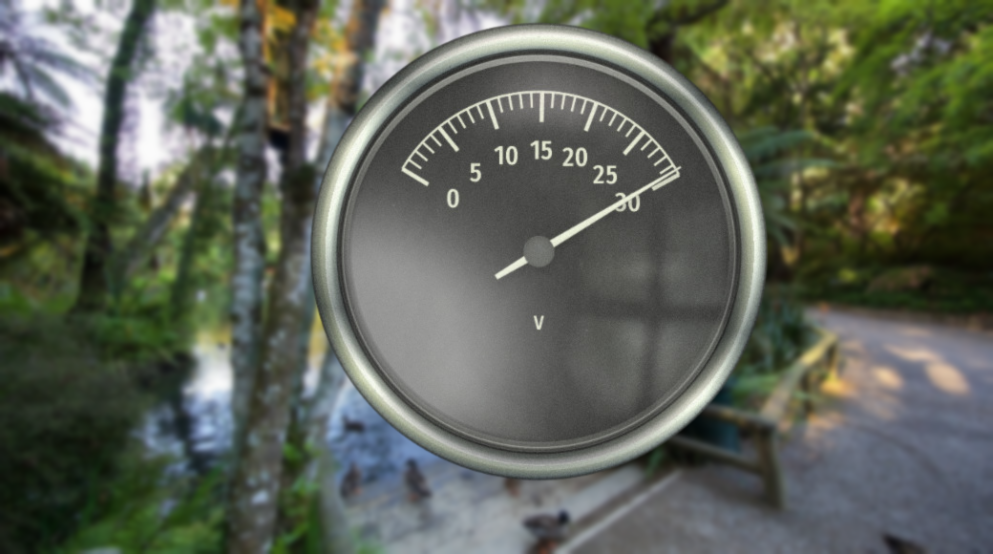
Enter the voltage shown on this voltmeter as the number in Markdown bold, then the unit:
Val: **29.5** V
